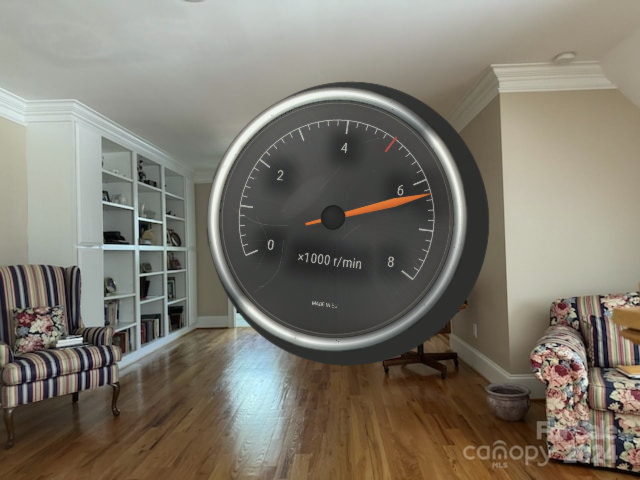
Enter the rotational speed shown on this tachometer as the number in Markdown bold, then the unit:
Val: **6300** rpm
